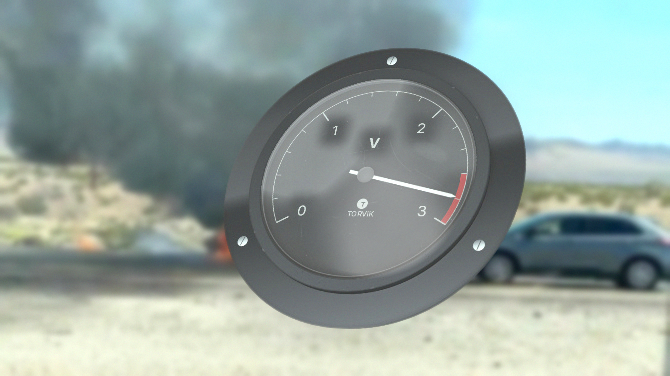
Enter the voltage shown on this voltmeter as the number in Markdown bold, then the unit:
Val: **2.8** V
